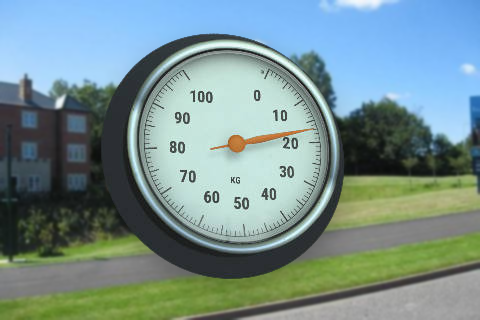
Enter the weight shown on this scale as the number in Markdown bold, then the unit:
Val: **17** kg
